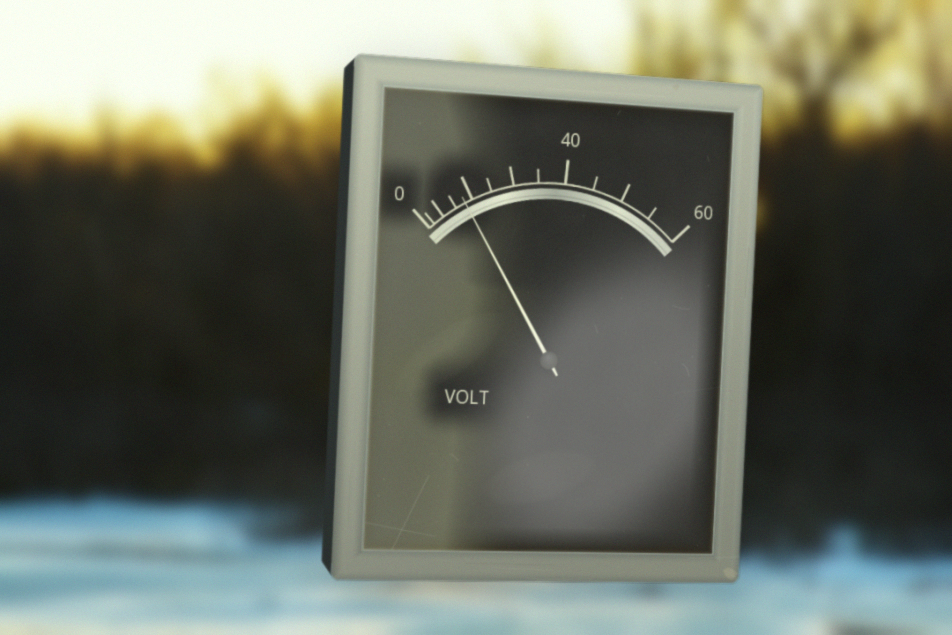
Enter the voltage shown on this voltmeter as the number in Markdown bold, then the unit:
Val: **17.5** V
